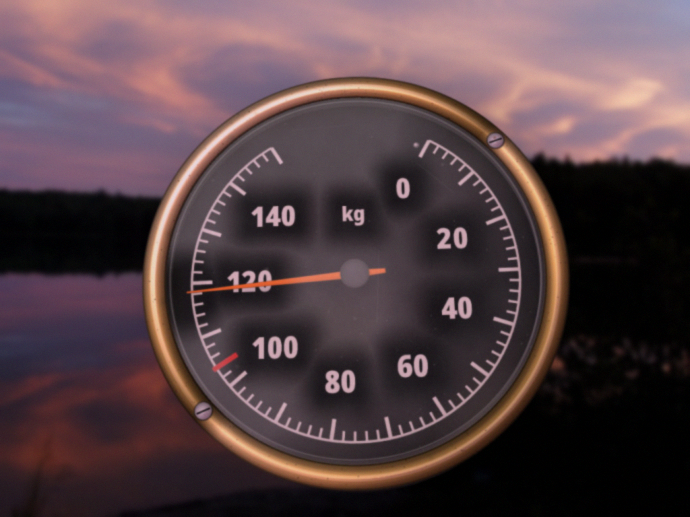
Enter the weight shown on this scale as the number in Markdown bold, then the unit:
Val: **118** kg
